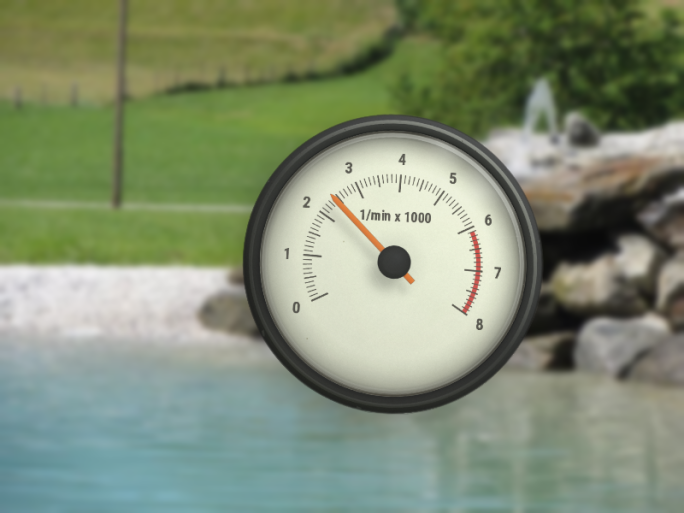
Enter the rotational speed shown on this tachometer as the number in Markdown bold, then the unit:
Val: **2400** rpm
